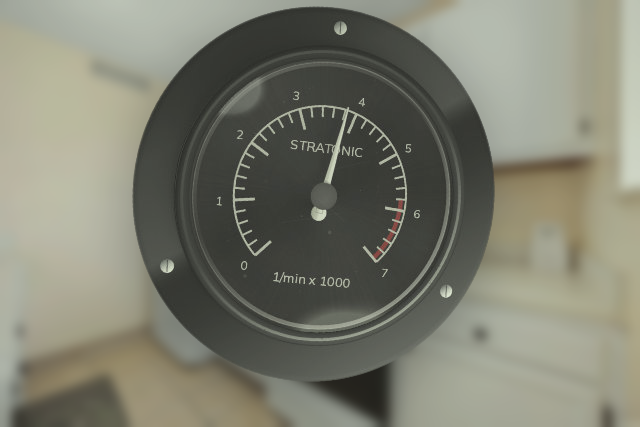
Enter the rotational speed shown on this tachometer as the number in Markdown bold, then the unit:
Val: **3800** rpm
